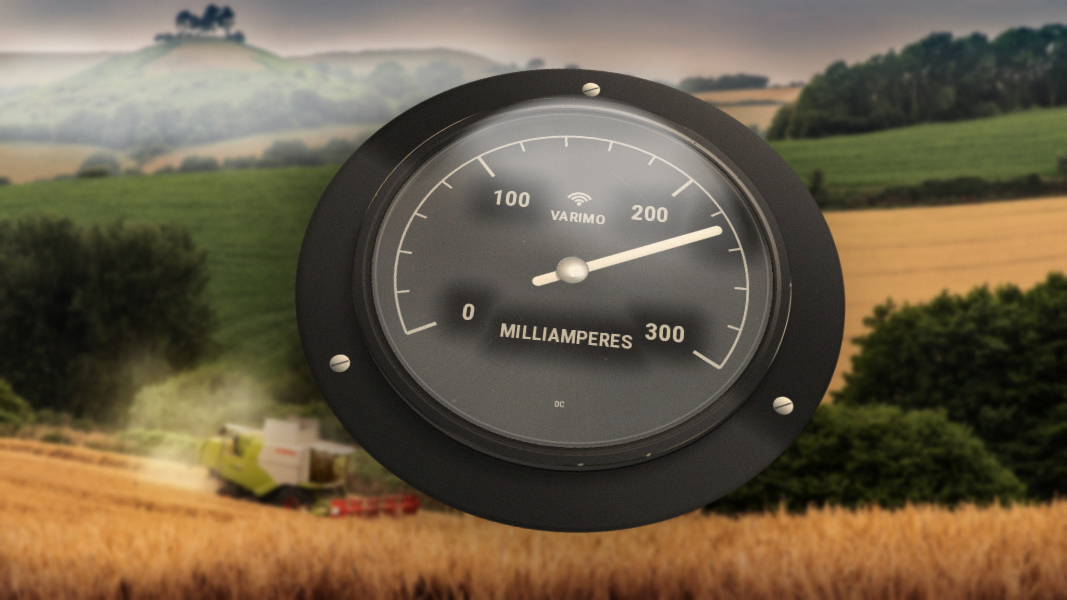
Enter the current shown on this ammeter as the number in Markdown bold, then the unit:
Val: **230** mA
